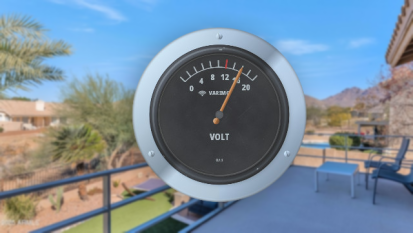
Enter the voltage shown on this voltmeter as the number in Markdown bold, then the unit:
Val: **16** V
